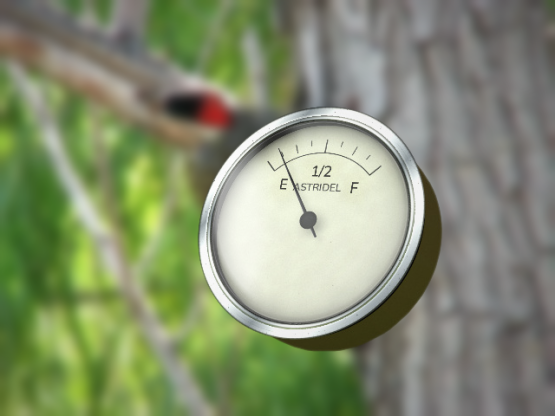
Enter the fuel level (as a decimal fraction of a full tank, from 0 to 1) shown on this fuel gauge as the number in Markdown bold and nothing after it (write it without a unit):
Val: **0.125**
